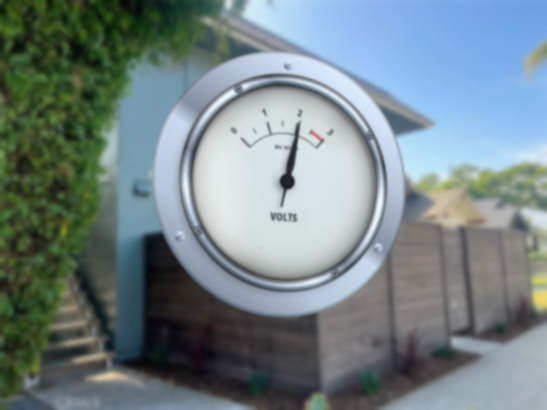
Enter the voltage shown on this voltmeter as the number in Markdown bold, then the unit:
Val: **2** V
